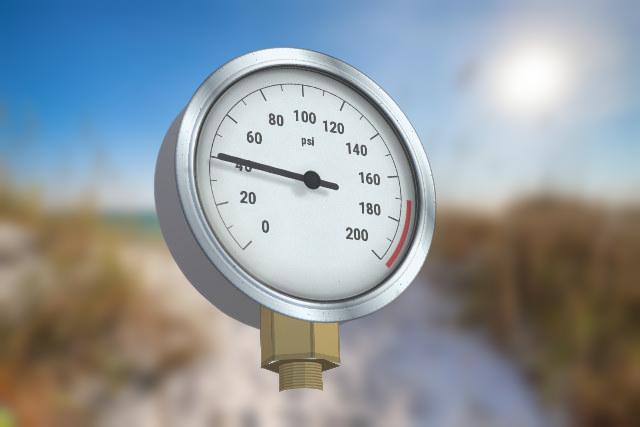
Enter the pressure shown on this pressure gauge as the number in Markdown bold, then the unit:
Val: **40** psi
